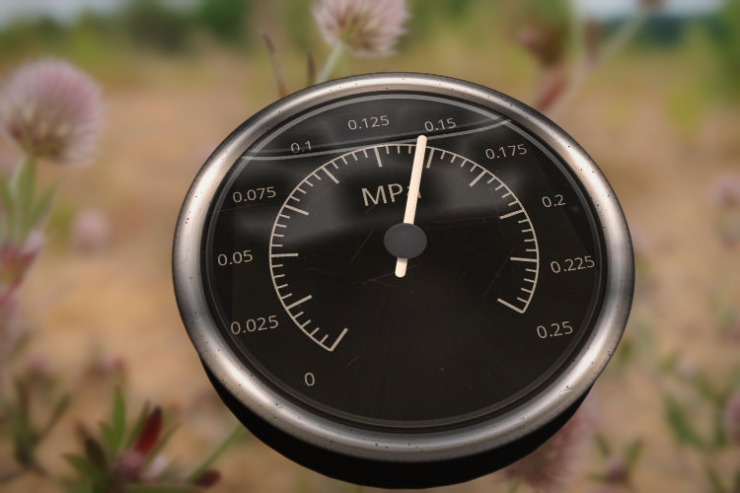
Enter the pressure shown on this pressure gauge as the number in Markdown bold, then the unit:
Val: **0.145** MPa
